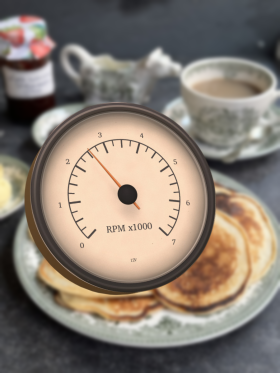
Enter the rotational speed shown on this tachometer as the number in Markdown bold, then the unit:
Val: **2500** rpm
